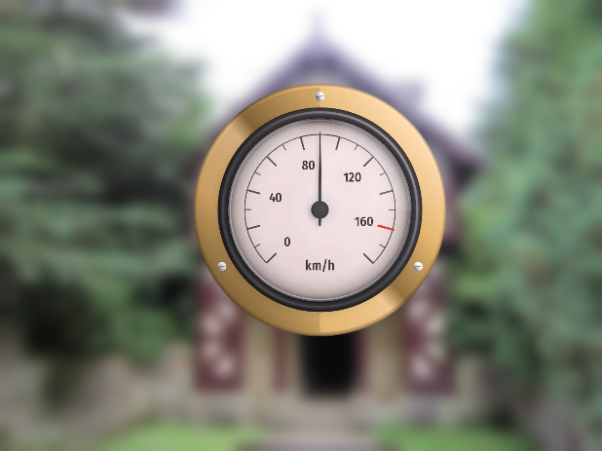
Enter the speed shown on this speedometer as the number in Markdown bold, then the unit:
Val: **90** km/h
